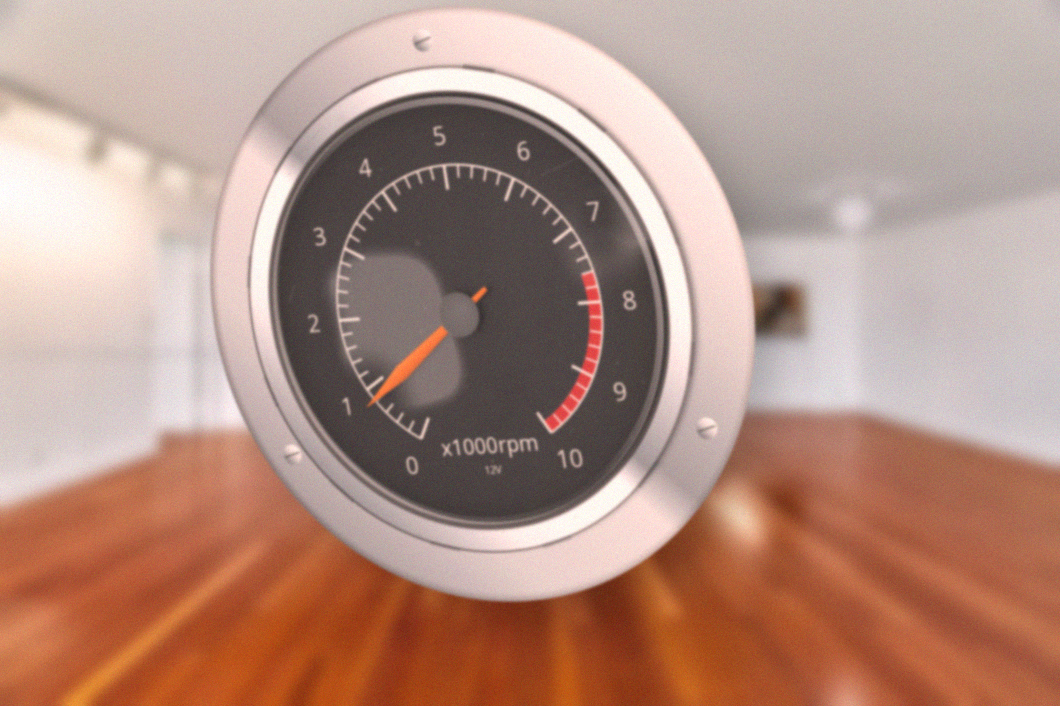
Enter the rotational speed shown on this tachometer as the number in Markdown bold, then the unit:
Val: **800** rpm
